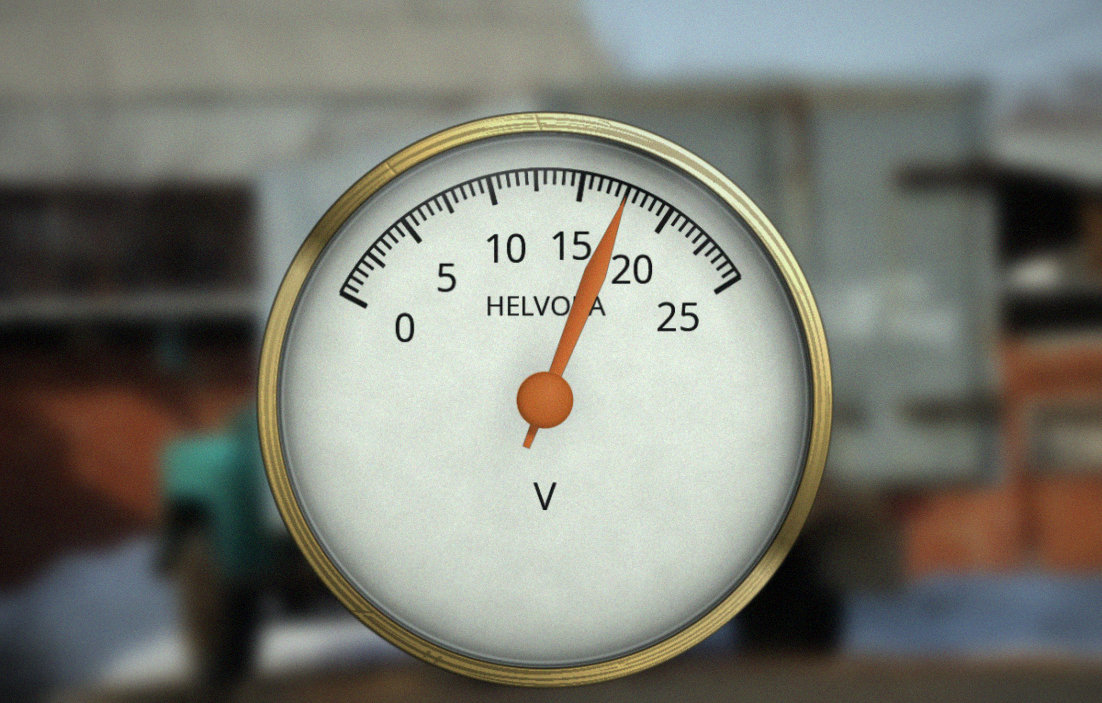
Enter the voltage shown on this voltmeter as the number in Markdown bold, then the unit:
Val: **17.5** V
